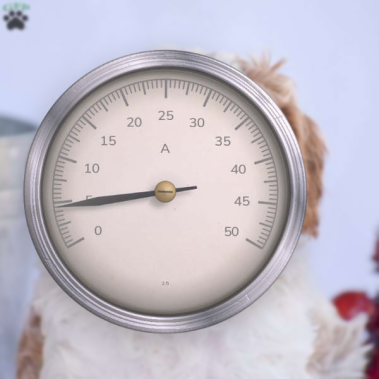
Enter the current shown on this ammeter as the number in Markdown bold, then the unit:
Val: **4.5** A
